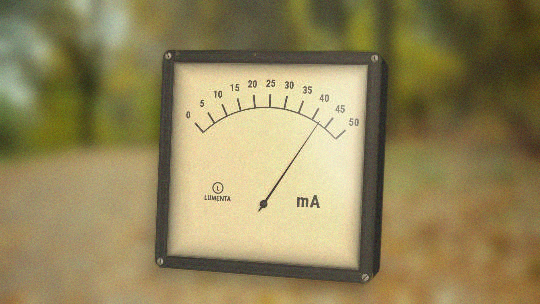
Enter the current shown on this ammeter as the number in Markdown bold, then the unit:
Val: **42.5** mA
